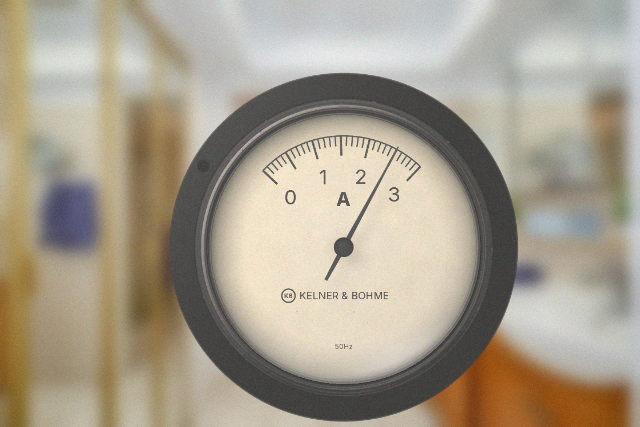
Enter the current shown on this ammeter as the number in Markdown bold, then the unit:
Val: **2.5** A
